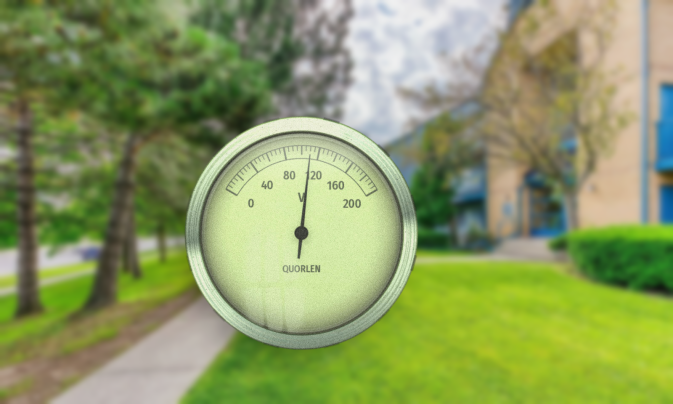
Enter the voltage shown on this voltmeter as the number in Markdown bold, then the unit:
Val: **110** V
